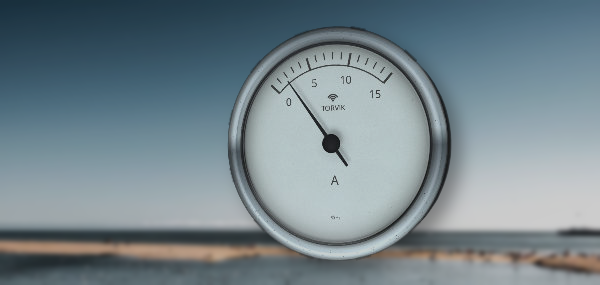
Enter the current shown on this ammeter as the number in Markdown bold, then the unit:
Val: **2** A
